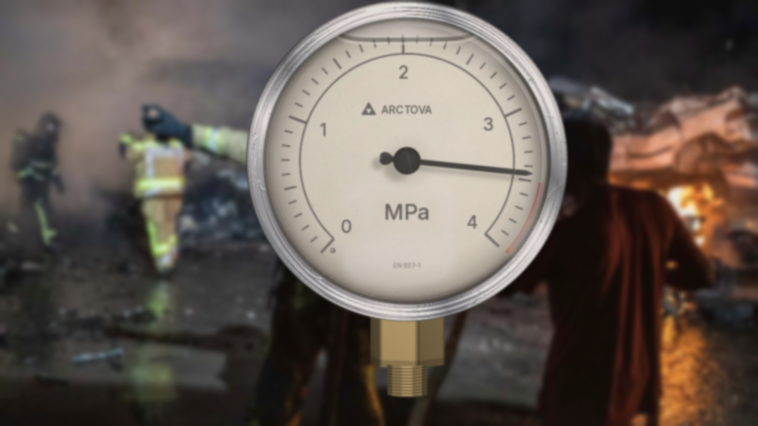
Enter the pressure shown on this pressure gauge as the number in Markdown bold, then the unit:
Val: **3.45** MPa
